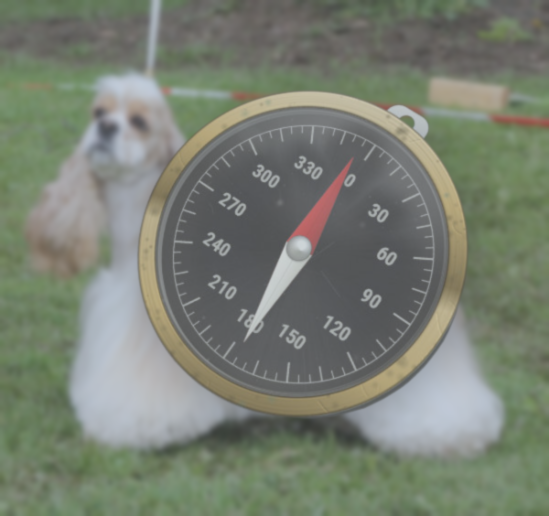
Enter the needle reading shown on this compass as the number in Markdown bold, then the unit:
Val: **355** °
